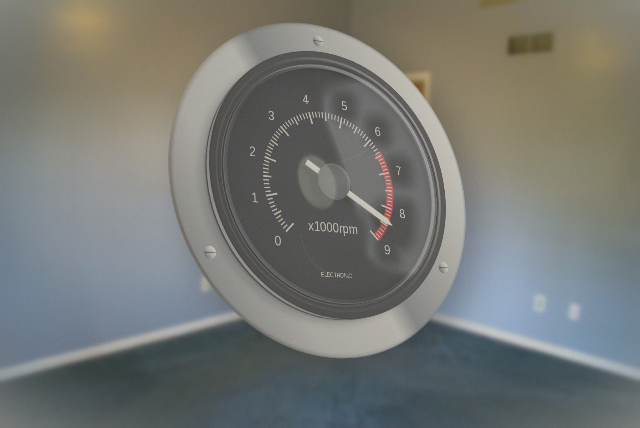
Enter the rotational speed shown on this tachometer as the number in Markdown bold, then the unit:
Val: **8500** rpm
